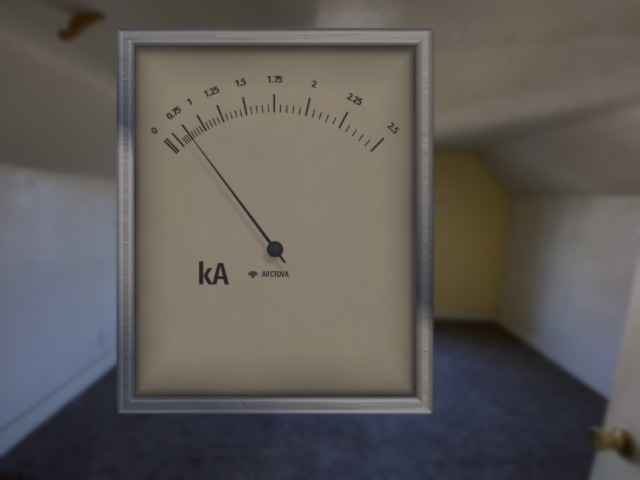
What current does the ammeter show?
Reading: 0.75 kA
